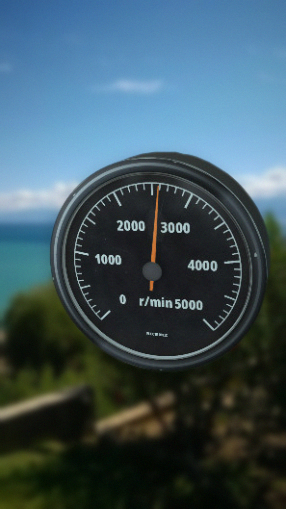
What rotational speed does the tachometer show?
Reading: 2600 rpm
